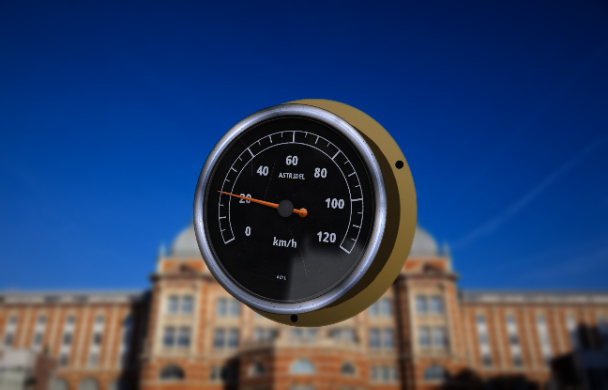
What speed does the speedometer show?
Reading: 20 km/h
